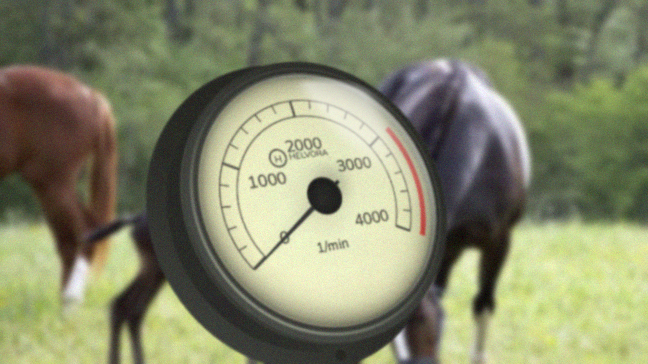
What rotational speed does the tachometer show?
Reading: 0 rpm
